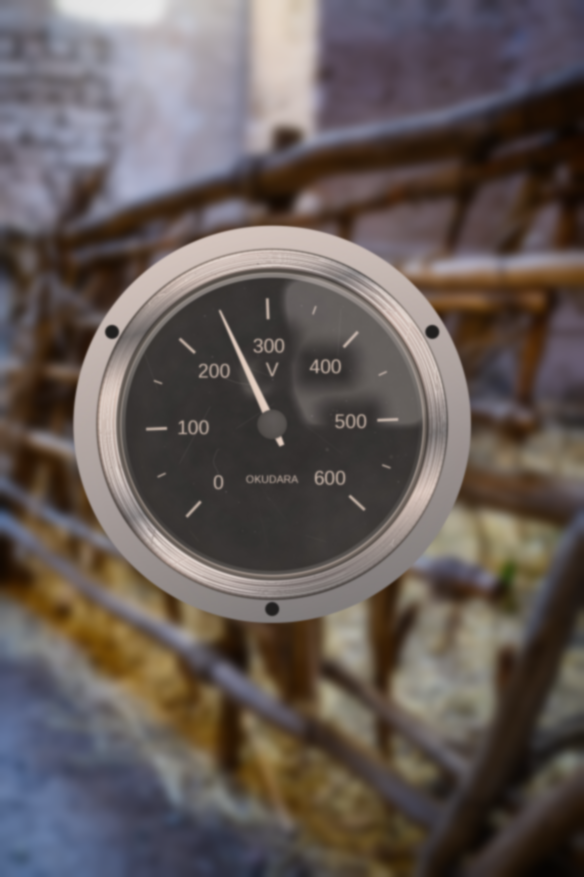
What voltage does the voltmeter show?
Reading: 250 V
